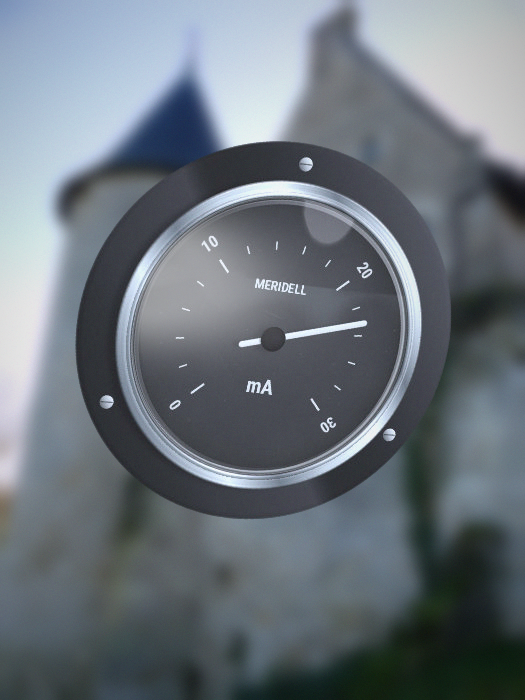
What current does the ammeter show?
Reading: 23 mA
